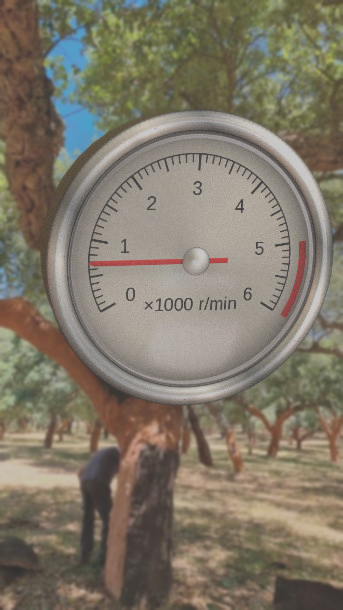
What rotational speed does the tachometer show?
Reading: 700 rpm
